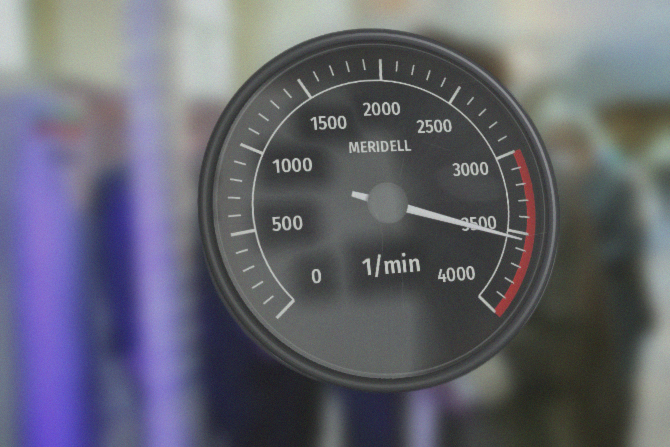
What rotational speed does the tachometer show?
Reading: 3550 rpm
